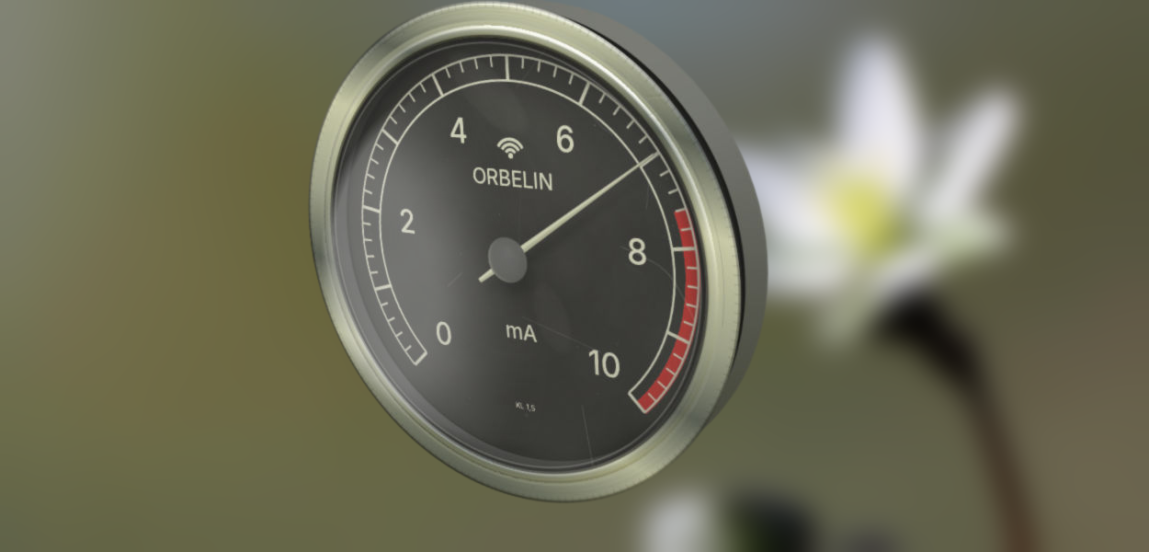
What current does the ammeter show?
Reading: 7 mA
